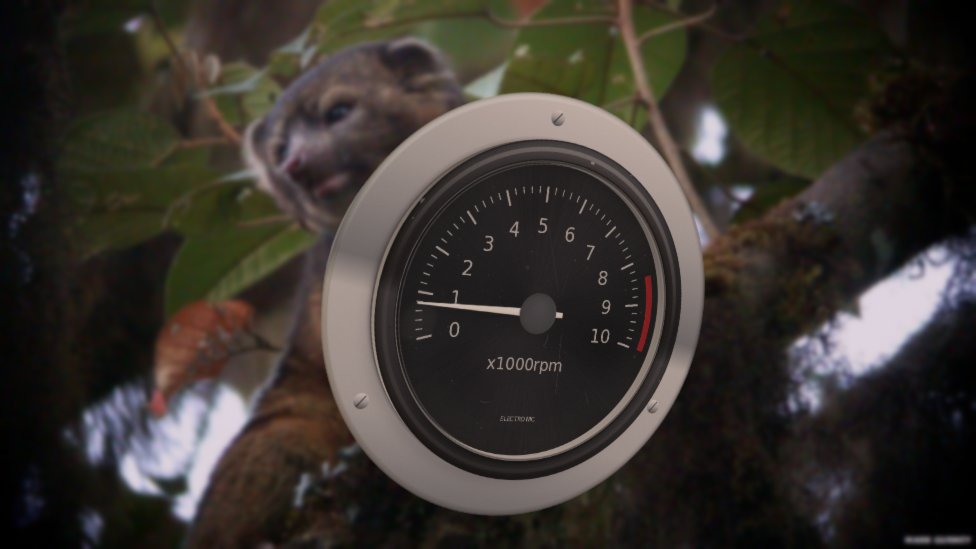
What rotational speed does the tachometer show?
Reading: 800 rpm
